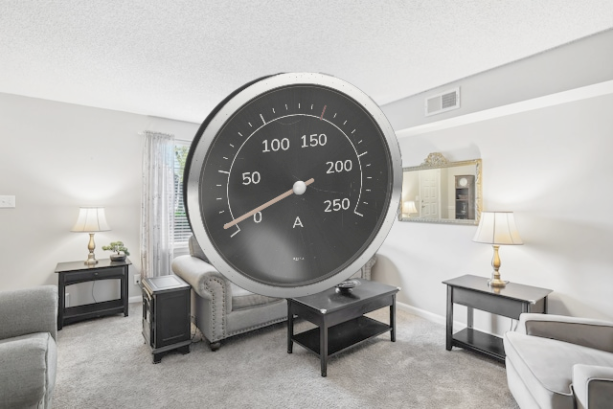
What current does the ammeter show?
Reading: 10 A
